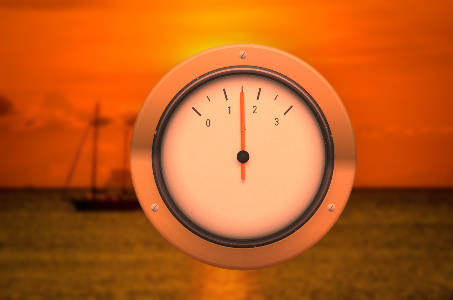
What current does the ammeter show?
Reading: 1.5 A
